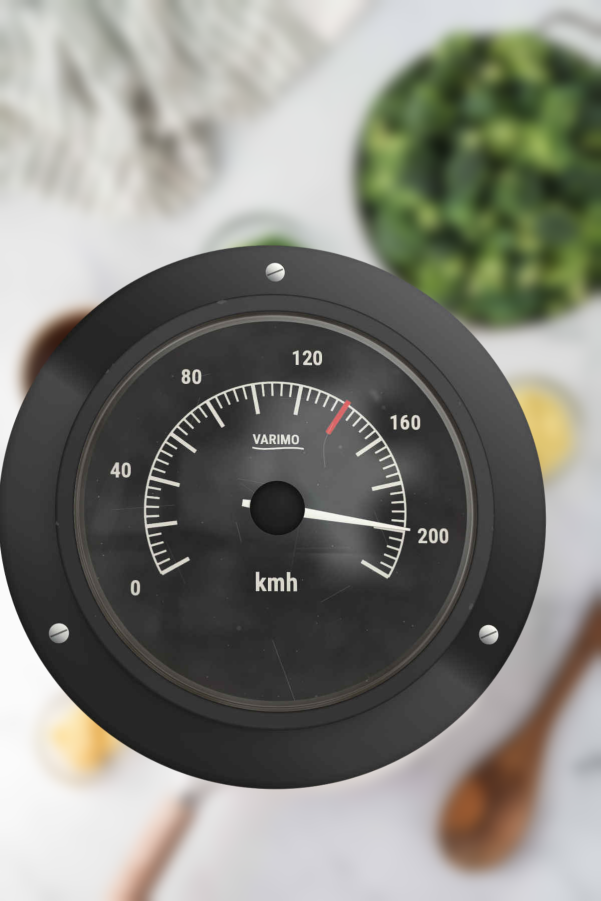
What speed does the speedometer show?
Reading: 200 km/h
